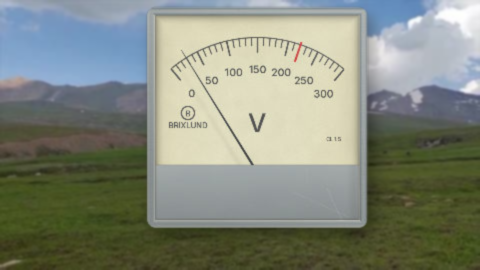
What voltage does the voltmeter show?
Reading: 30 V
